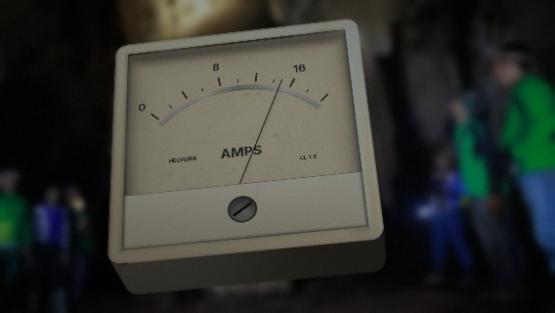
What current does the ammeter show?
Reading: 15 A
